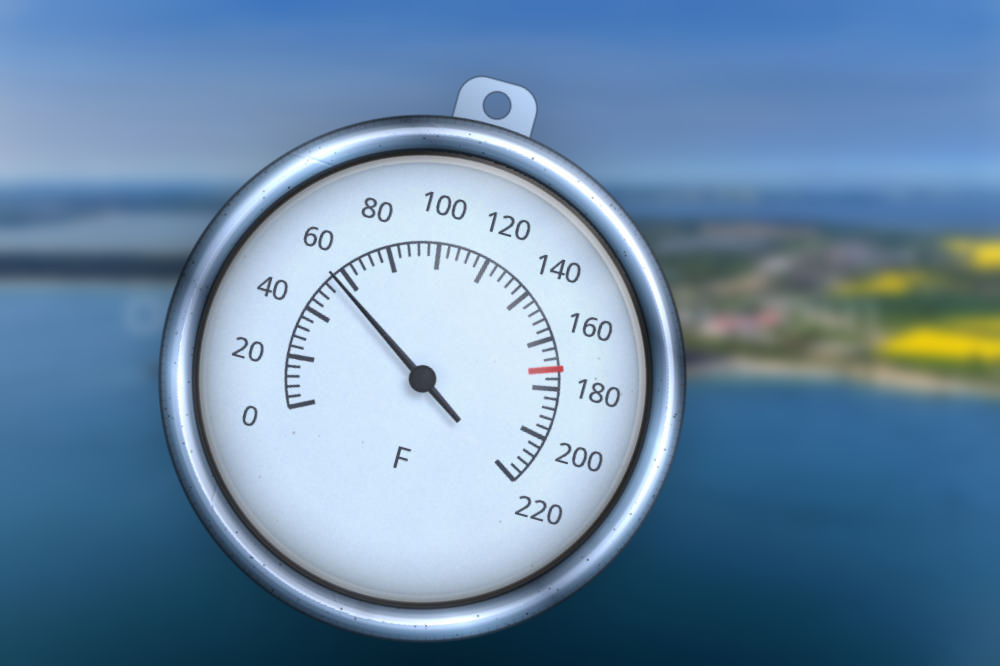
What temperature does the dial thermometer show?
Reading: 56 °F
